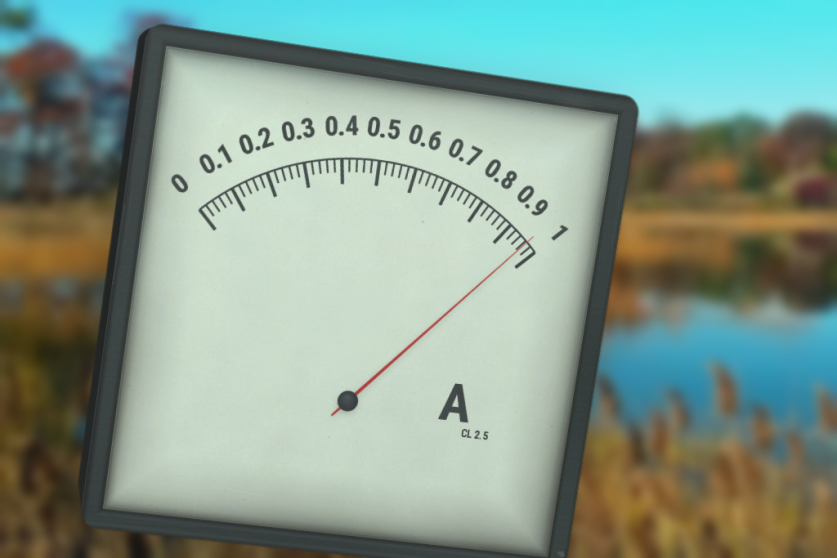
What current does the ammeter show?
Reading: 0.96 A
